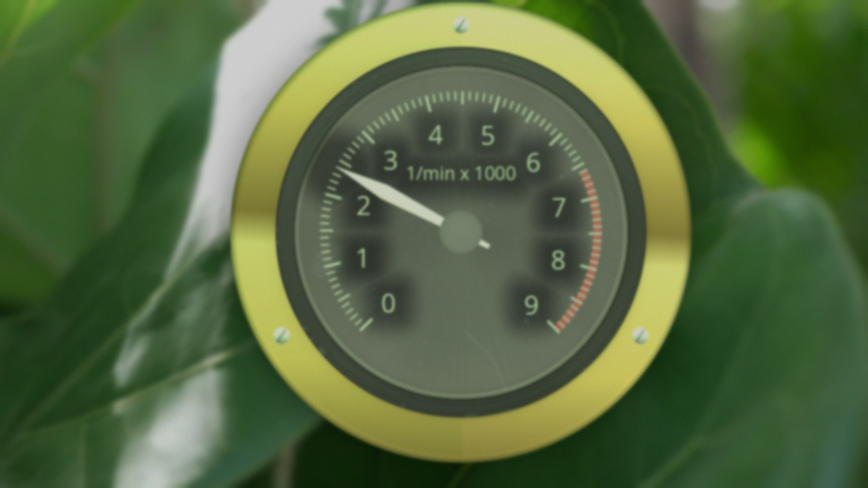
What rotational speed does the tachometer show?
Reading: 2400 rpm
